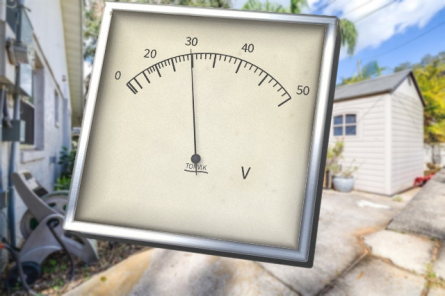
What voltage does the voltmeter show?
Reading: 30 V
